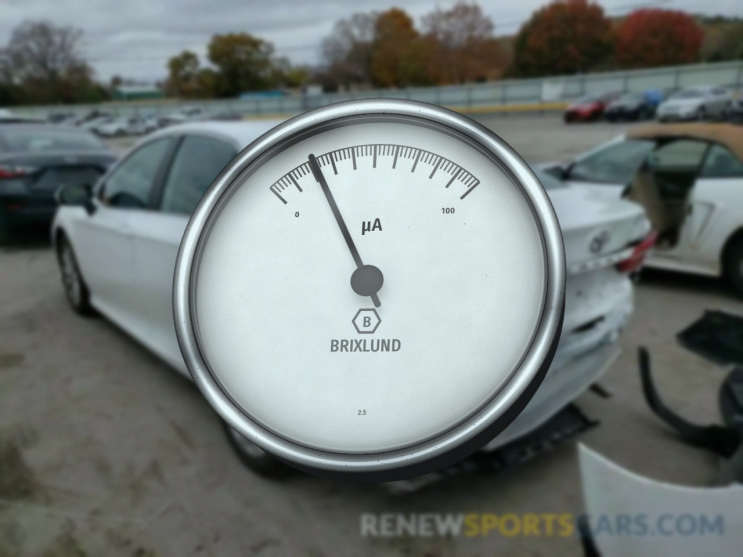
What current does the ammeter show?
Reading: 22 µA
